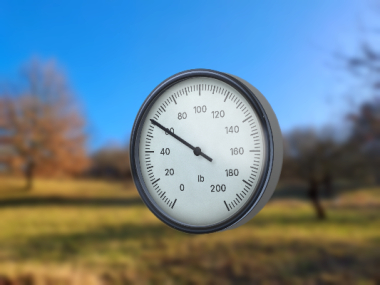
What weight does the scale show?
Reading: 60 lb
